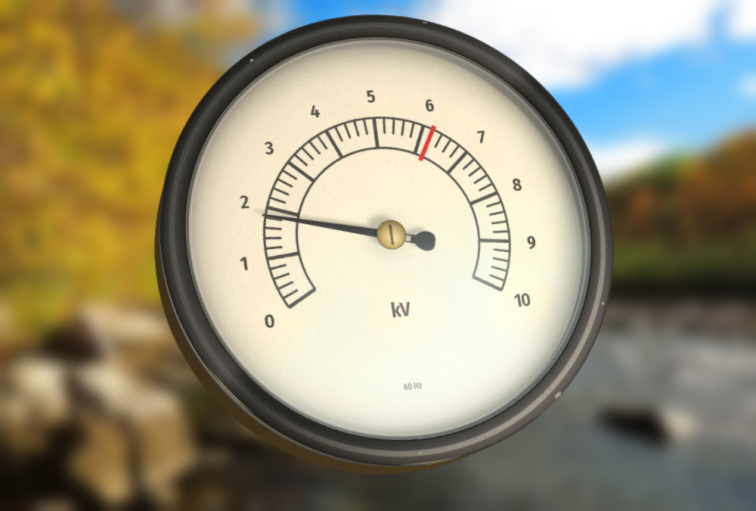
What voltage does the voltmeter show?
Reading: 1.8 kV
